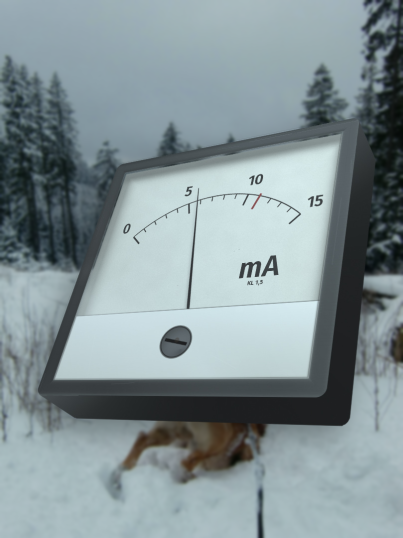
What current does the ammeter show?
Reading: 6 mA
